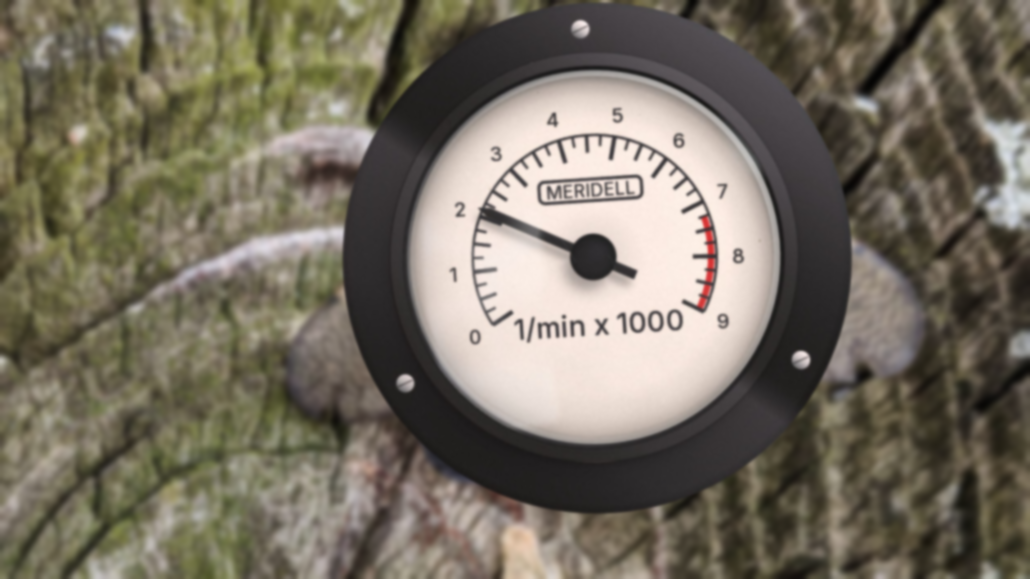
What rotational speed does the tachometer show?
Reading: 2125 rpm
